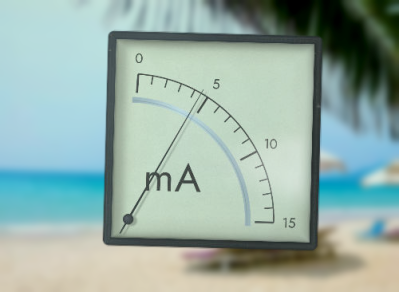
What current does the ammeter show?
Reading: 4.5 mA
